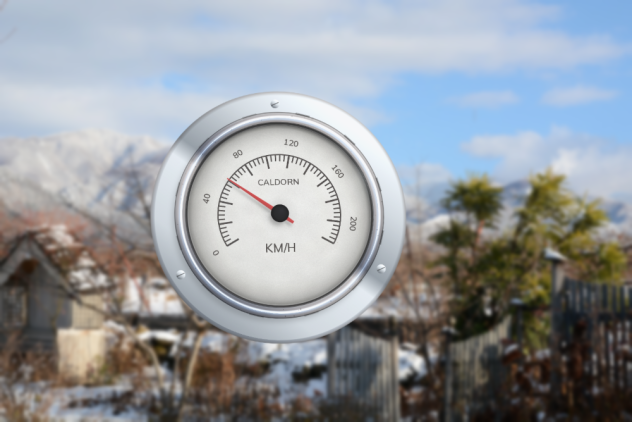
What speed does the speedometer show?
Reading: 60 km/h
